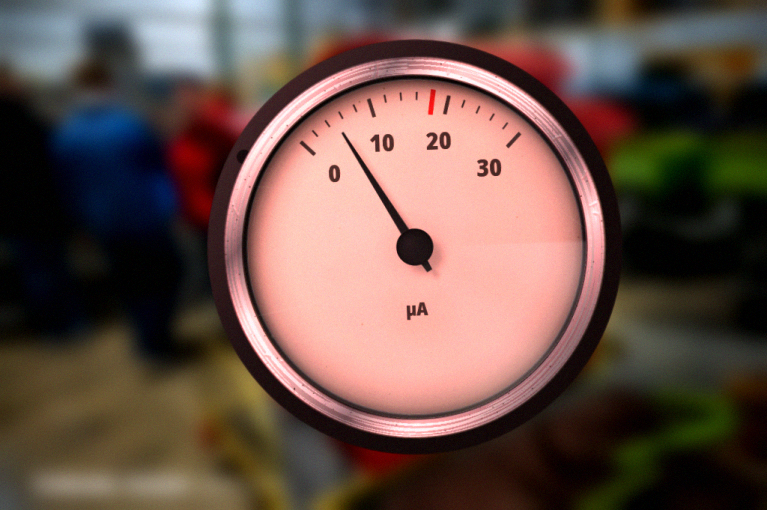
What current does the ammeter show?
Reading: 5 µA
